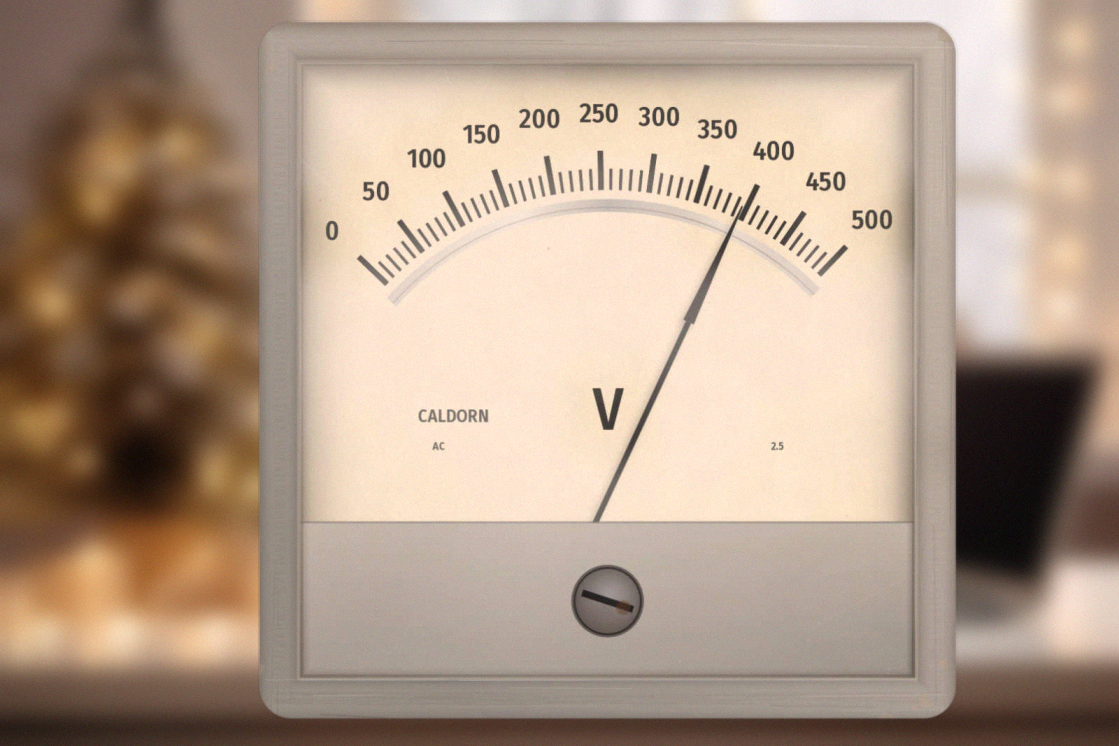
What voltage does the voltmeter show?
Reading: 395 V
